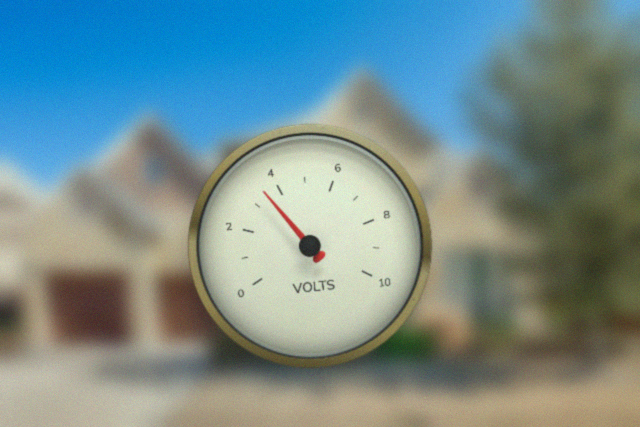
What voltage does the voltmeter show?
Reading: 3.5 V
